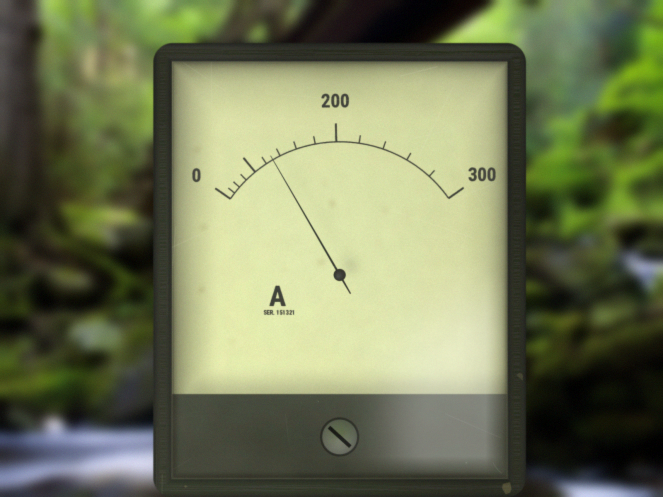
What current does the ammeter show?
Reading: 130 A
